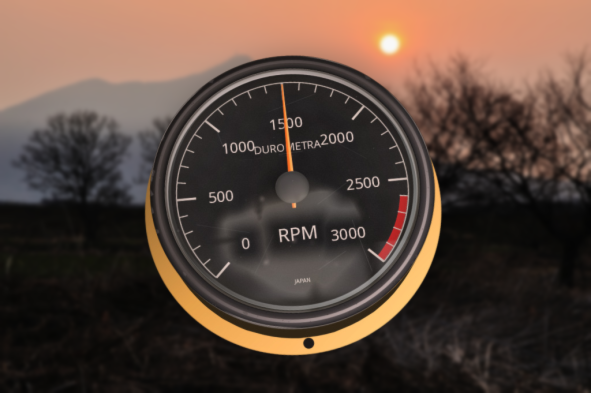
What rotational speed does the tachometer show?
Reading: 1500 rpm
